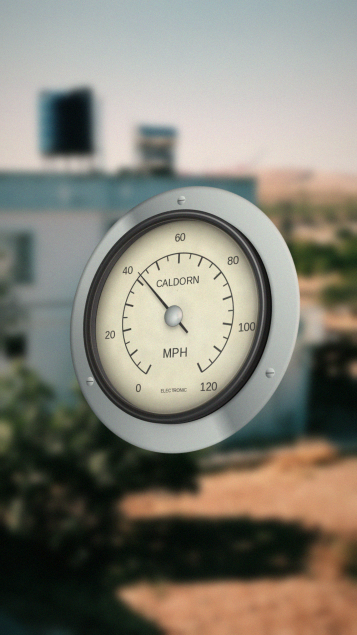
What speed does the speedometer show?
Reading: 42.5 mph
